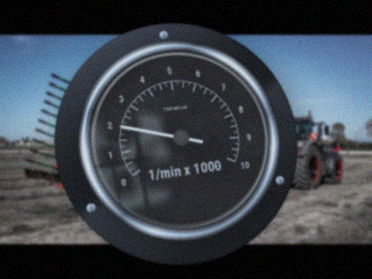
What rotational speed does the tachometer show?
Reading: 2000 rpm
